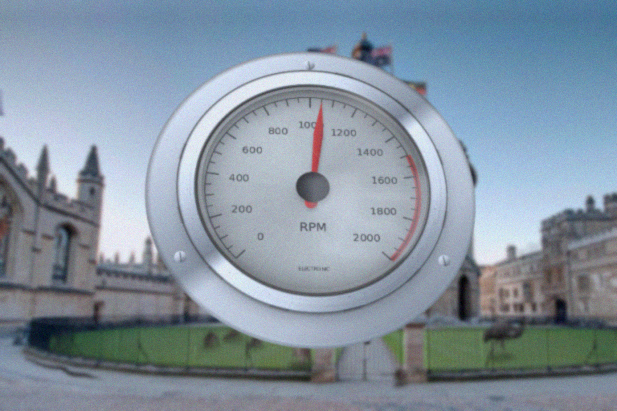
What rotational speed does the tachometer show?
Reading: 1050 rpm
